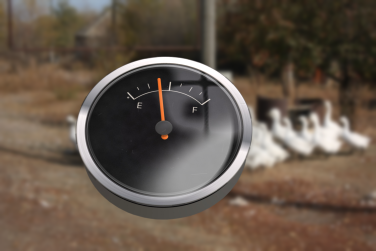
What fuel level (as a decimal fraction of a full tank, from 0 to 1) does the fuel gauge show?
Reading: 0.375
